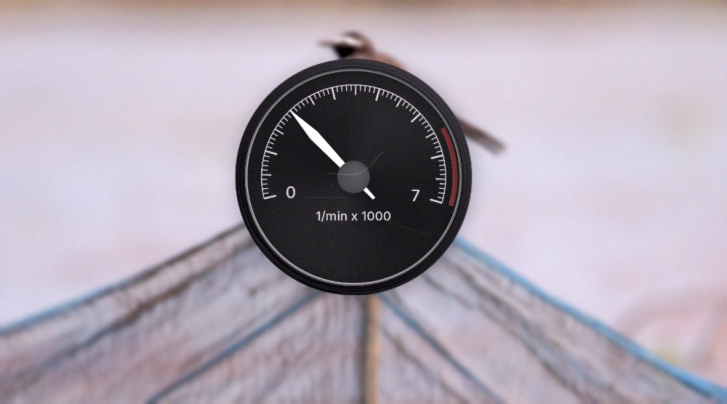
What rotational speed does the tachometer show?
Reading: 2000 rpm
